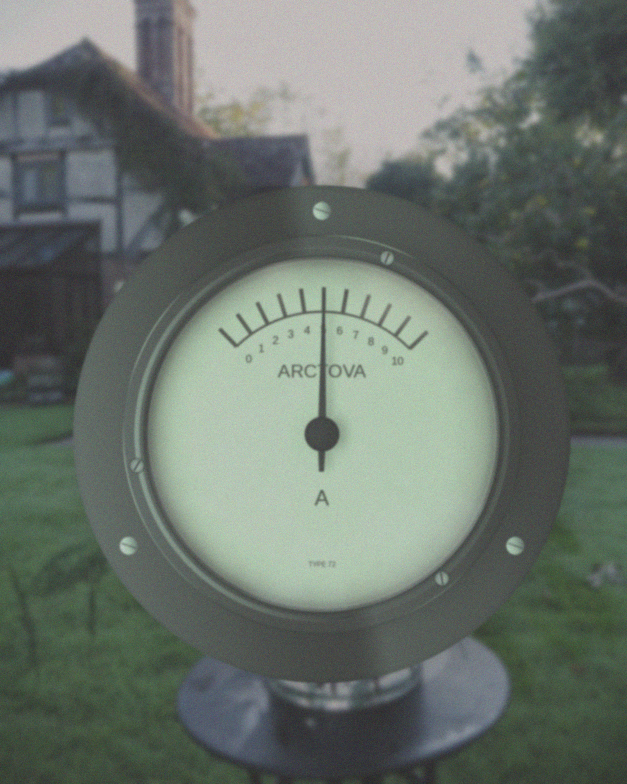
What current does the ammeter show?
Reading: 5 A
